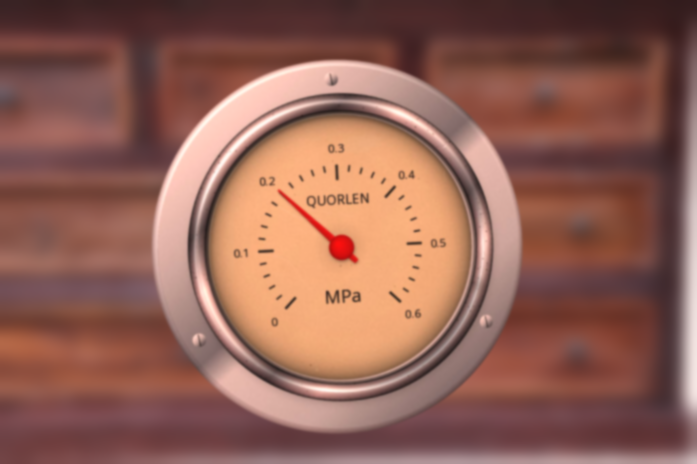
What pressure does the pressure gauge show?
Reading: 0.2 MPa
